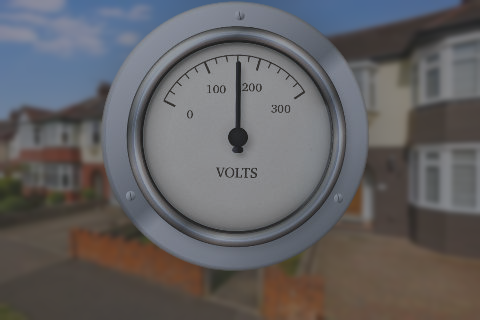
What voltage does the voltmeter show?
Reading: 160 V
